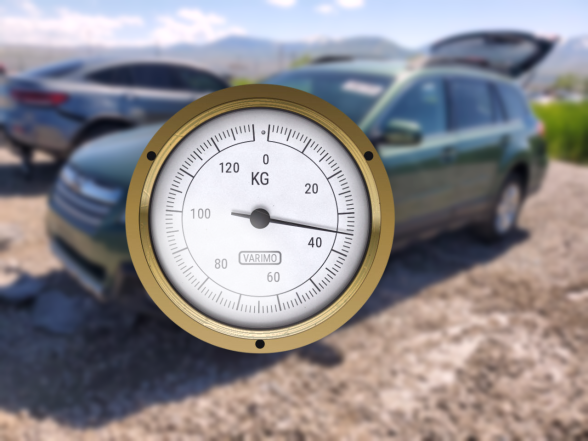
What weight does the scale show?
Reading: 35 kg
